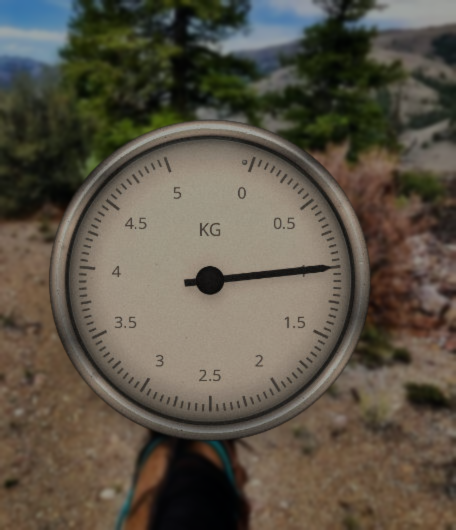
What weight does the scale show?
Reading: 1 kg
